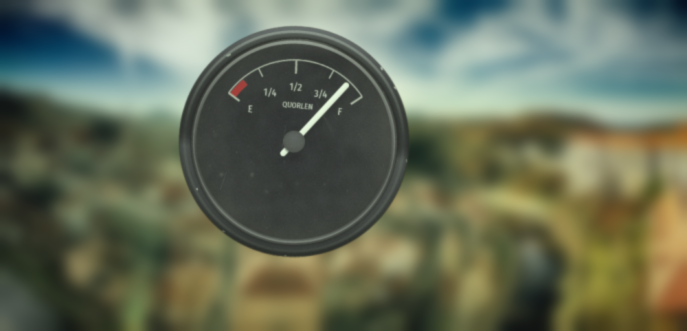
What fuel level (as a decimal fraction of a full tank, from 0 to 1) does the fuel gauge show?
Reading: 0.875
